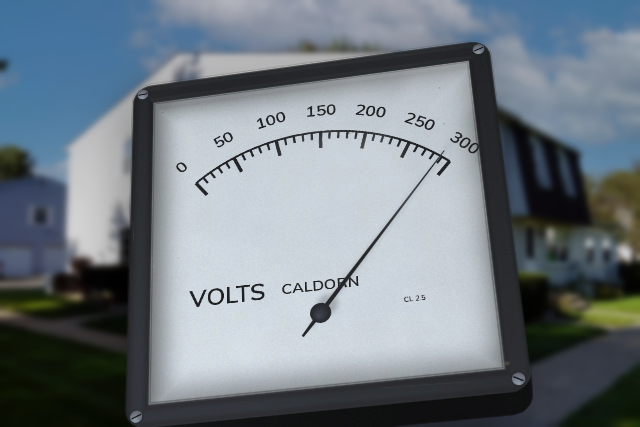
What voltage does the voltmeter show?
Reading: 290 V
